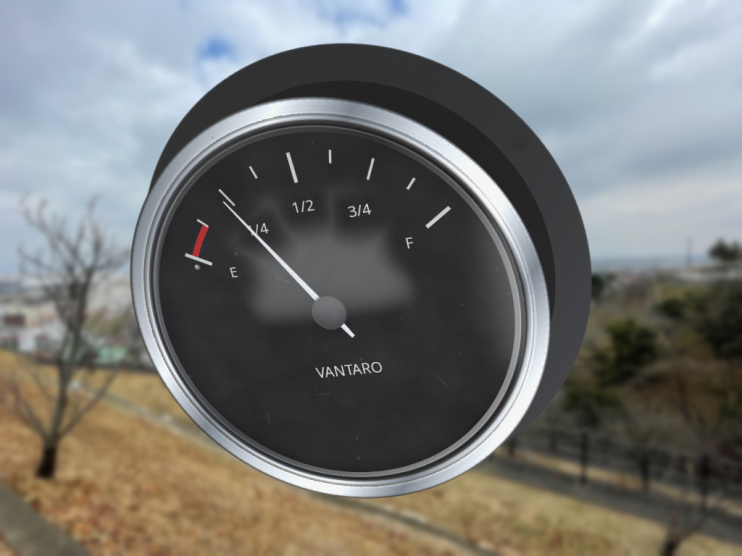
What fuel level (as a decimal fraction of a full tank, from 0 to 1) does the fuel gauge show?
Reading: 0.25
